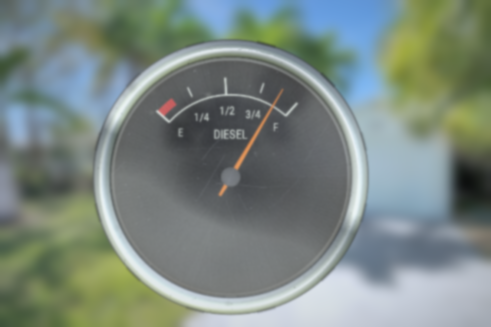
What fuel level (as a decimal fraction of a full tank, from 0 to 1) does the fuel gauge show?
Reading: 0.875
